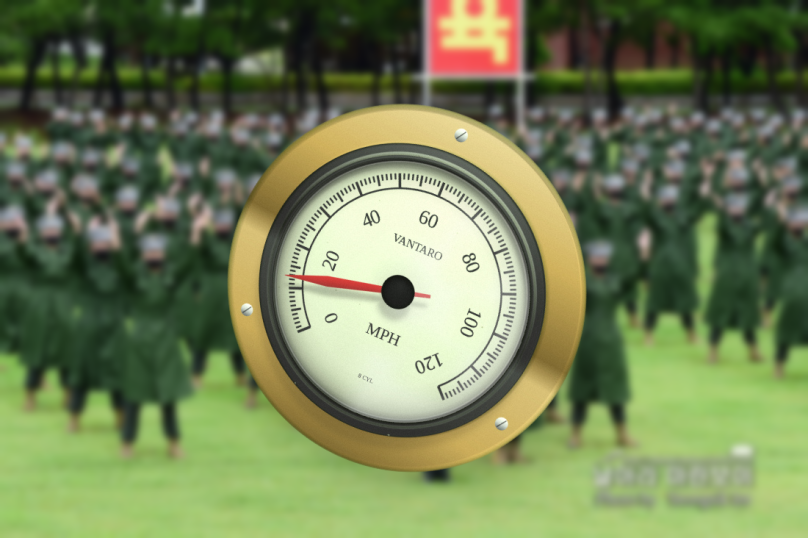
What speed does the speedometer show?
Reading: 13 mph
